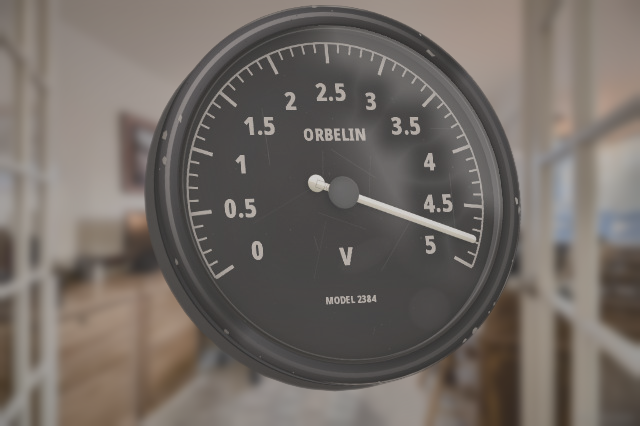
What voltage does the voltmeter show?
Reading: 4.8 V
